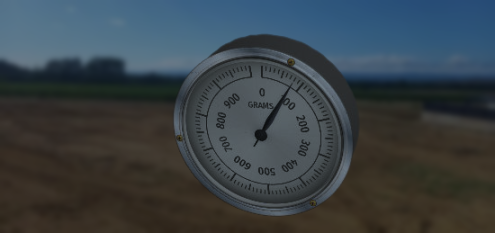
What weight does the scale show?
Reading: 80 g
